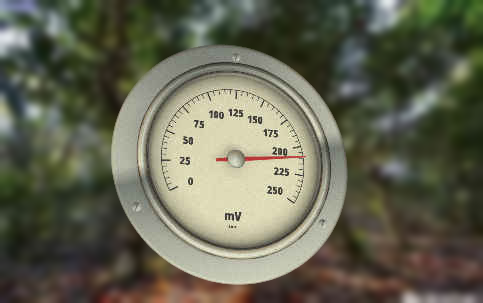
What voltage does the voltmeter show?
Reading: 210 mV
